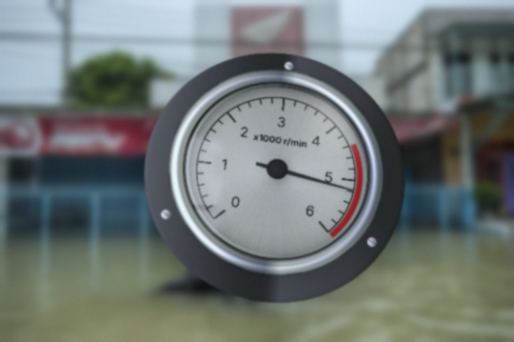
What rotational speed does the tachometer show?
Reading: 5200 rpm
